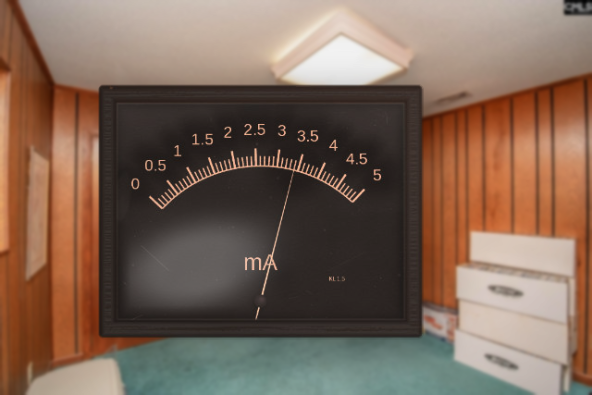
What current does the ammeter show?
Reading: 3.4 mA
